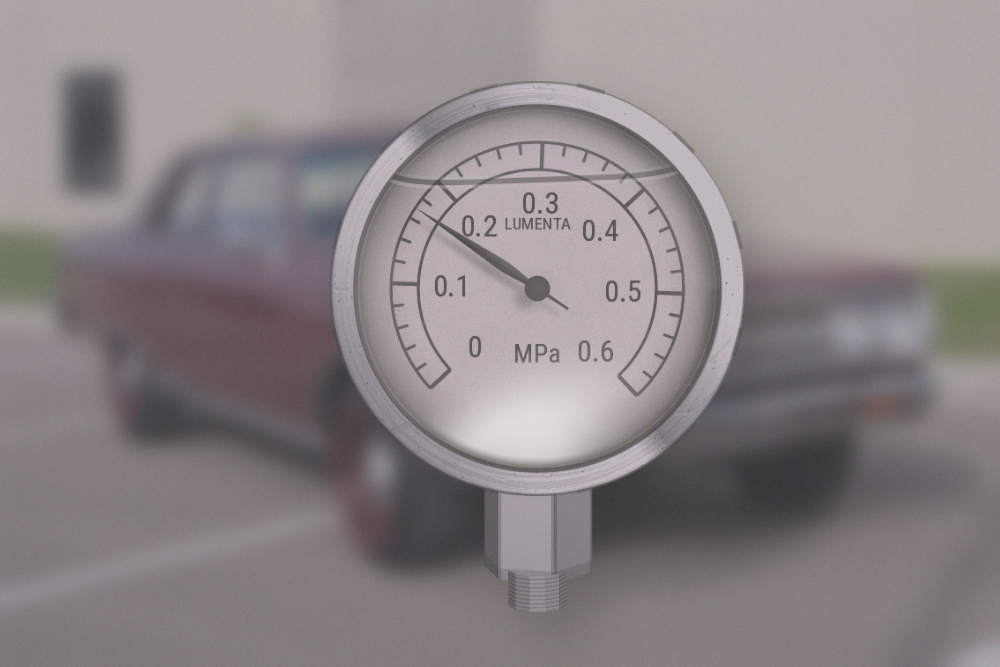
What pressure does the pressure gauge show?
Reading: 0.17 MPa
